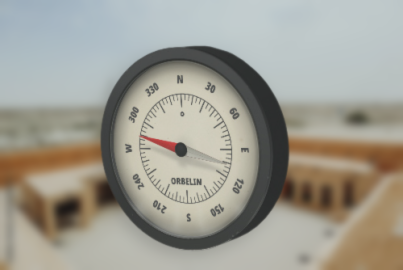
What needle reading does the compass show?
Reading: 285 °
